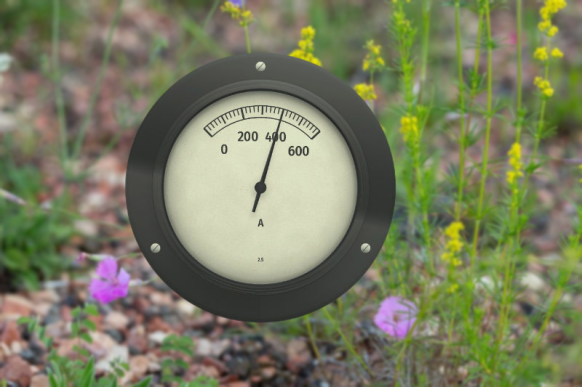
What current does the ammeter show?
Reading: 400 A
